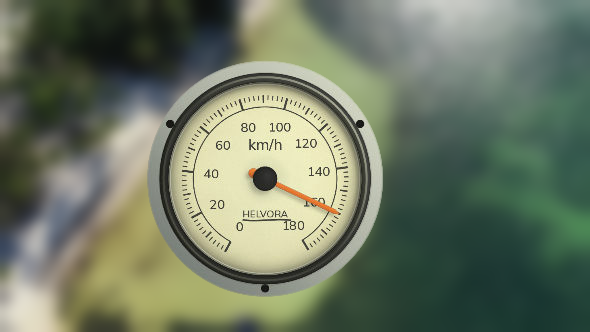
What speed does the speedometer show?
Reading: 160 km/h
